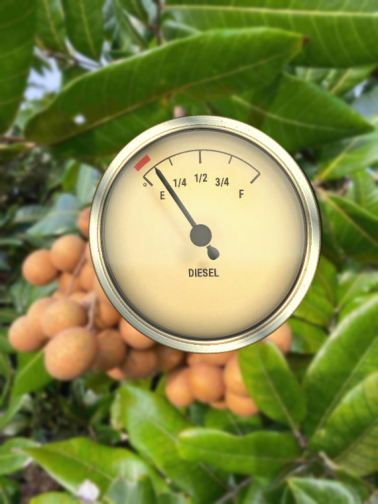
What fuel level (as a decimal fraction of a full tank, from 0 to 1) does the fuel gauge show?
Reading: 0.125
